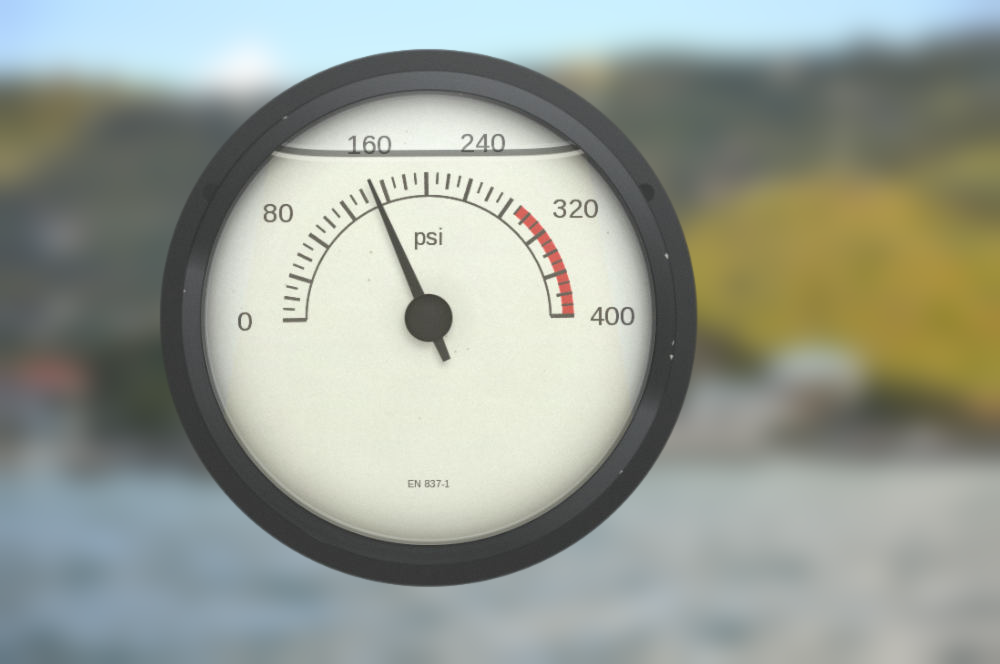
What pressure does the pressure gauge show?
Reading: 150 psi
